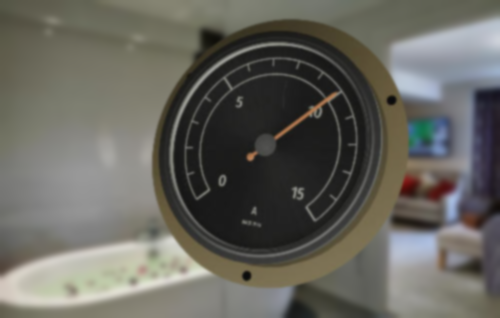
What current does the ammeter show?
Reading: 10 A
